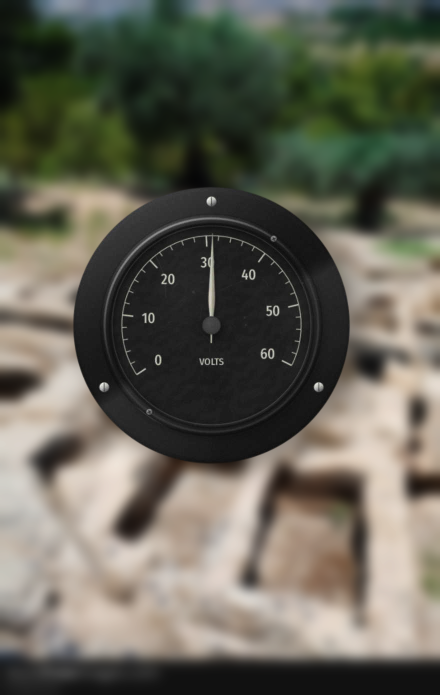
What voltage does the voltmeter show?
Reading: 31 V
